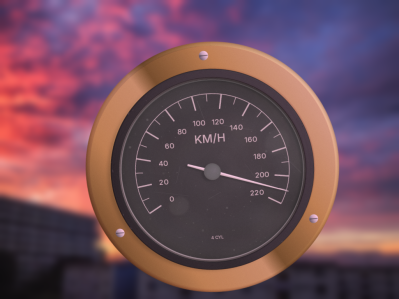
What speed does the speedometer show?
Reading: 210 km/h
